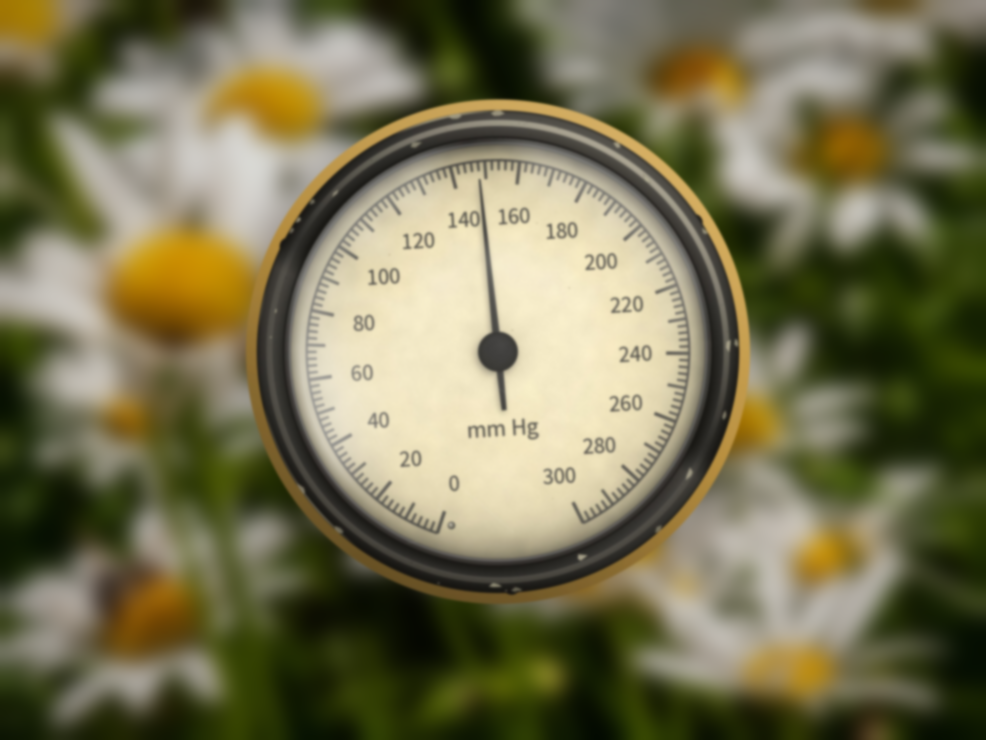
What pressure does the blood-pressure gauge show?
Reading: 148 mmHg
